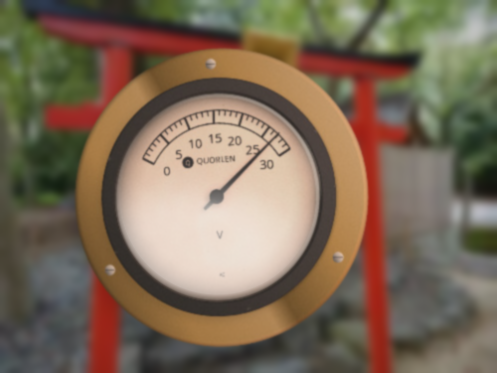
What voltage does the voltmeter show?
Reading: 27 V
